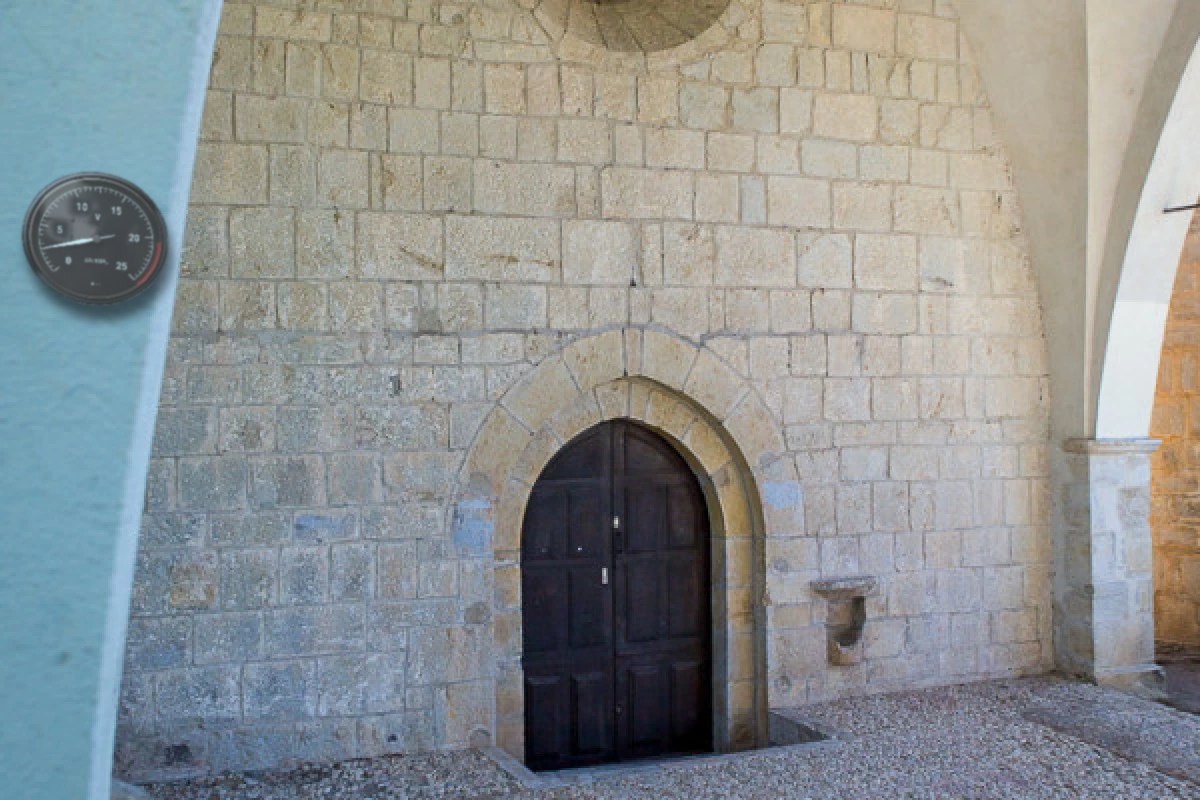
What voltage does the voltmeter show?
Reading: 2.5 V
